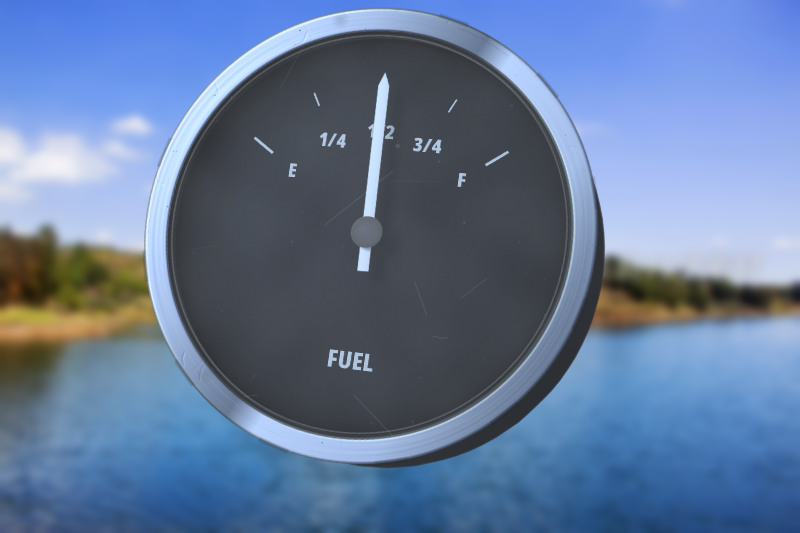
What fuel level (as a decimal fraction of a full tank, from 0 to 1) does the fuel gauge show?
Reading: 0.5
